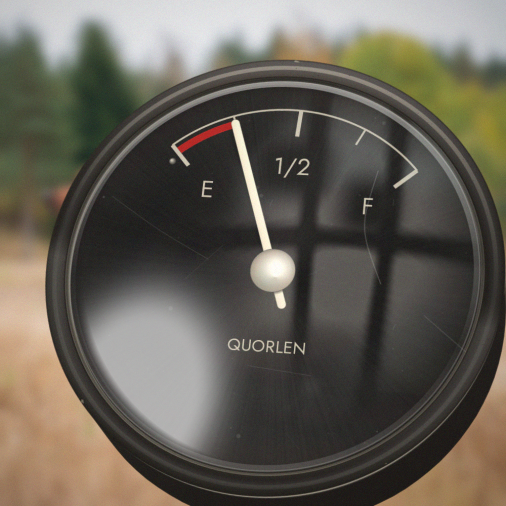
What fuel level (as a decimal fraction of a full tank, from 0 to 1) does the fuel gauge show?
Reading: 0.25
